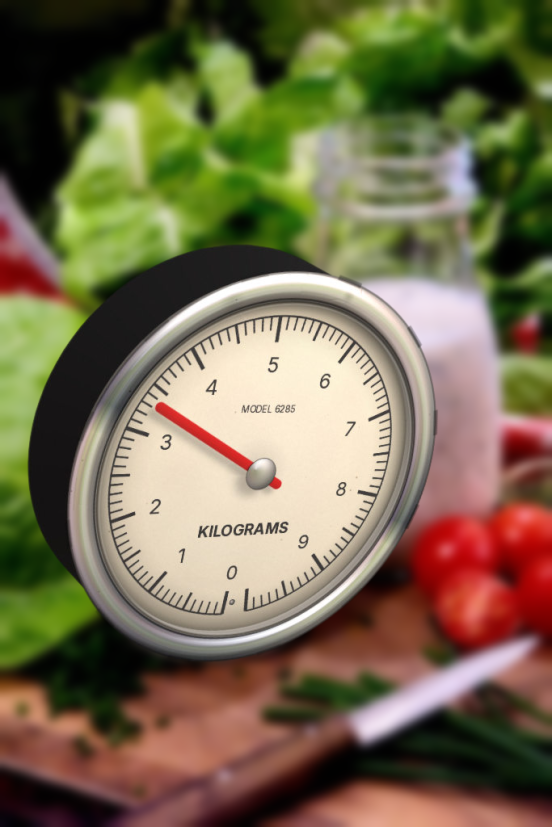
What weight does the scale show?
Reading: 3.35 kg
